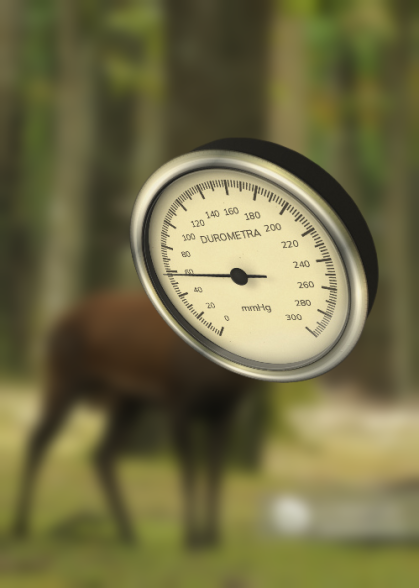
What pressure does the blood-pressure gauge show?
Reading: 60 mmHg
